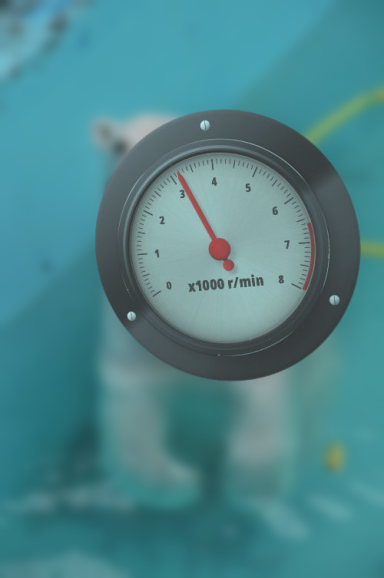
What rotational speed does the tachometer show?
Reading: 3200 rpm
